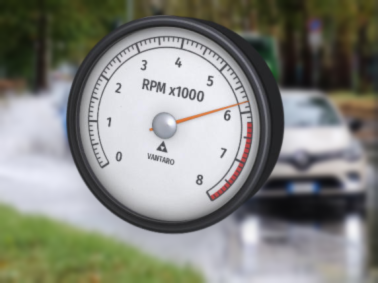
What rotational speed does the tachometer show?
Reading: 5800 rpm
